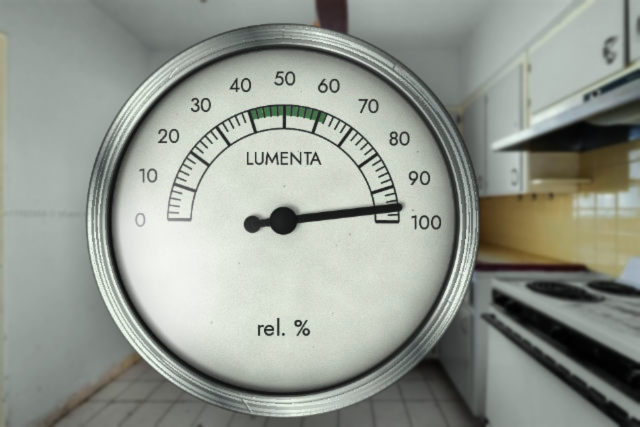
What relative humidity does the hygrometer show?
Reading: 96 %
